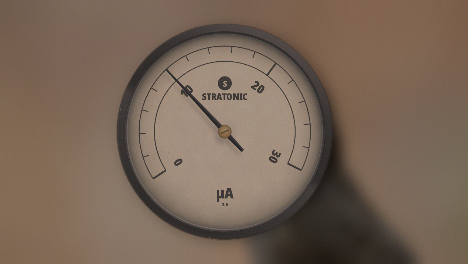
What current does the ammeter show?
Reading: 10 µA
